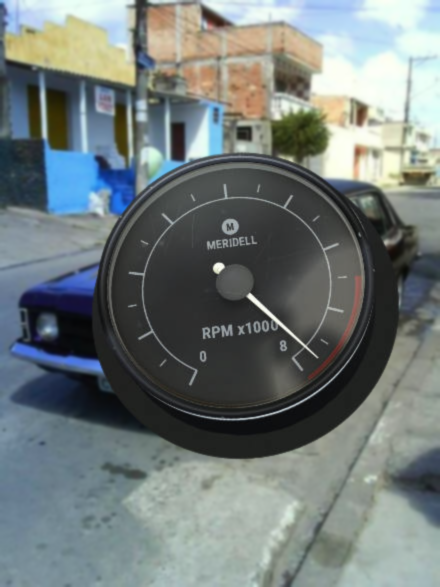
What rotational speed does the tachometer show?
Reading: 7750 rpm
